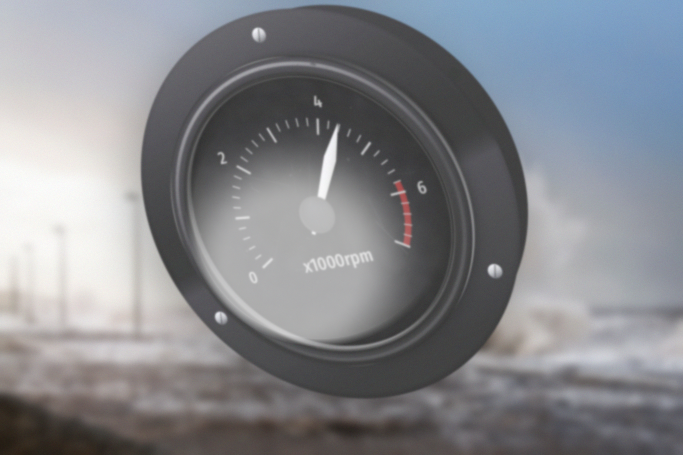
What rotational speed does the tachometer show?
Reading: 4400 rpm
